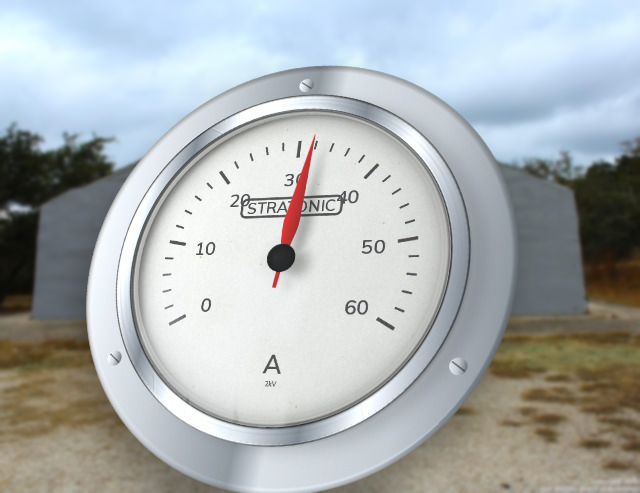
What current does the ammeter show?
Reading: 32 A
